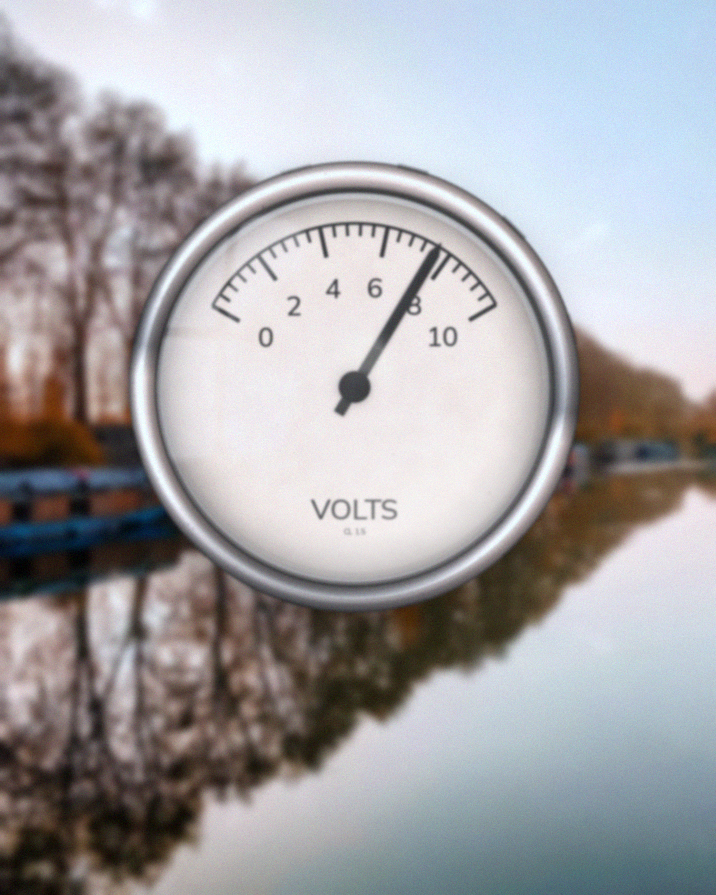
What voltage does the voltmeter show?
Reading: 7.6 V
